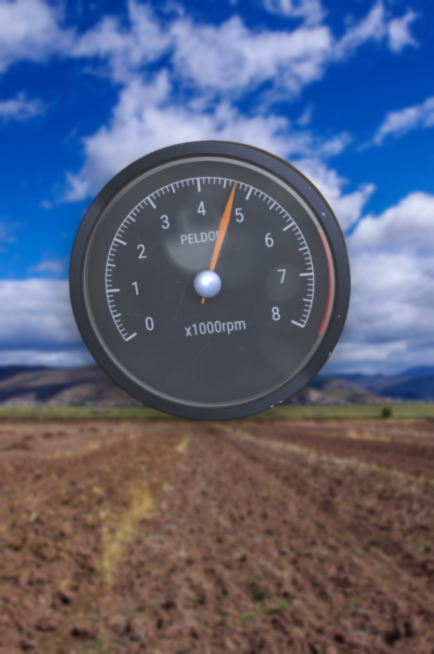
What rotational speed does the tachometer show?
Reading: 4700 rpm
